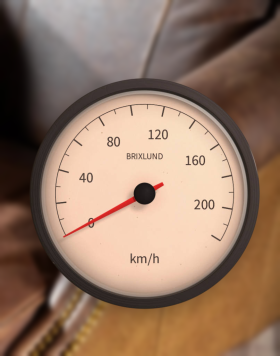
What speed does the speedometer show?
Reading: 0 km/h
